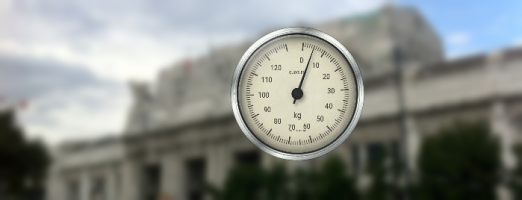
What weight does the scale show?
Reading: 5 kg
